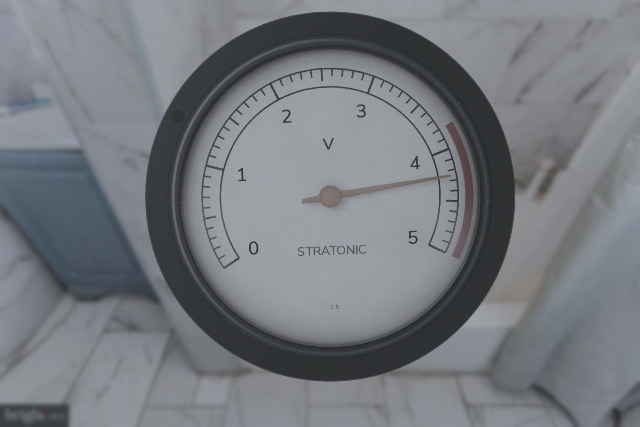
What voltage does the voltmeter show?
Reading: 4.25 V
